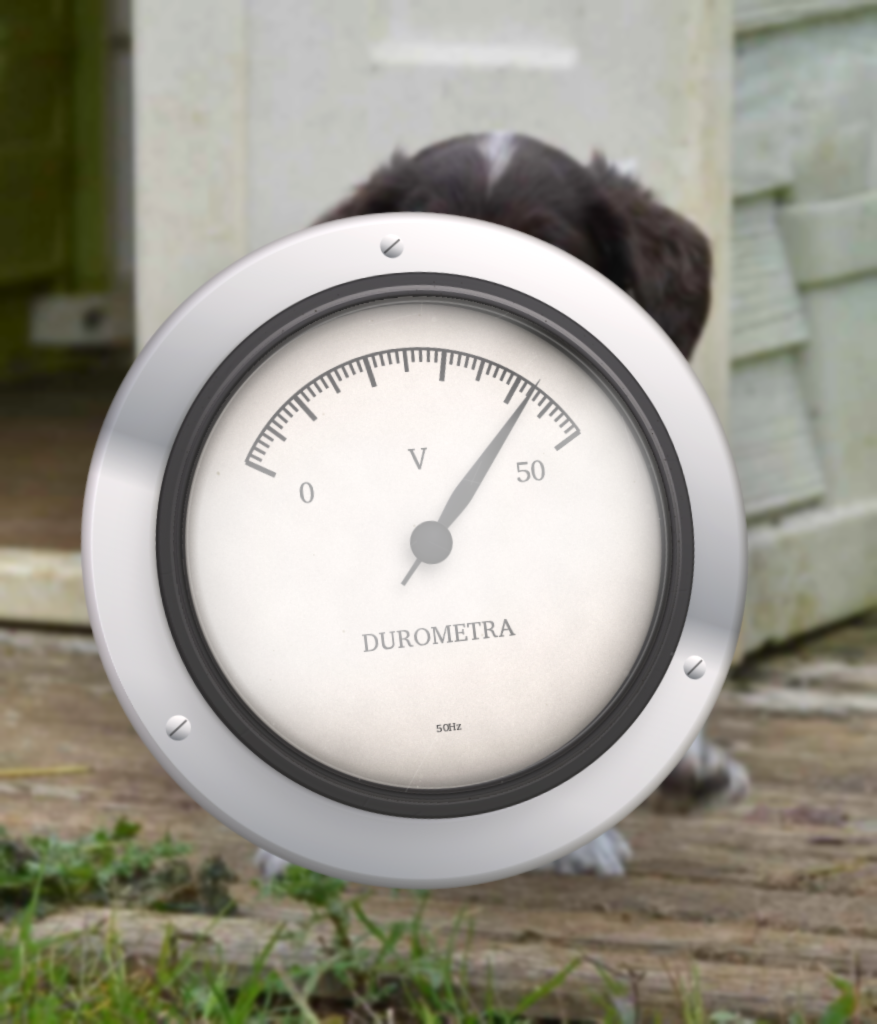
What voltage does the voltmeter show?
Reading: 42 V
